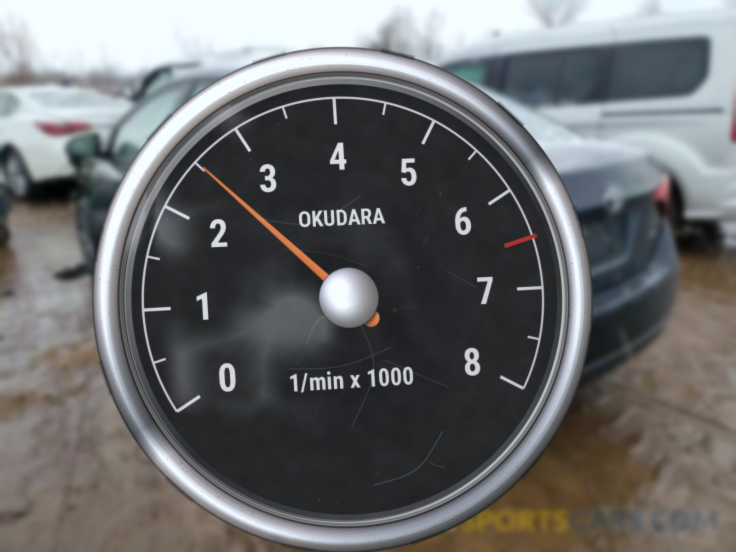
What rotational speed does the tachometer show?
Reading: 2500 rpm
